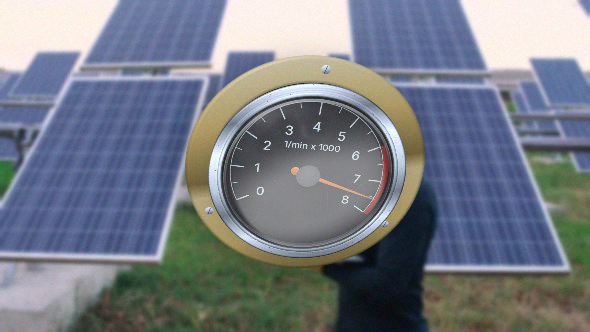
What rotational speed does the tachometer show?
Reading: 7500 rpm
